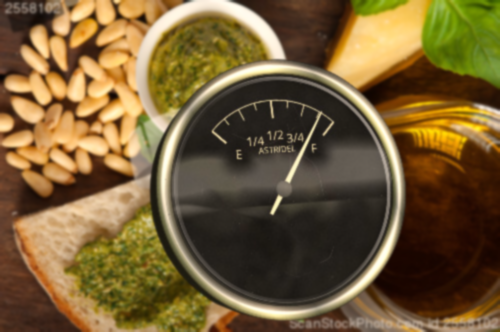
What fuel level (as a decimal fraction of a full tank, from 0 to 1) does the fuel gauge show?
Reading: 0.875
